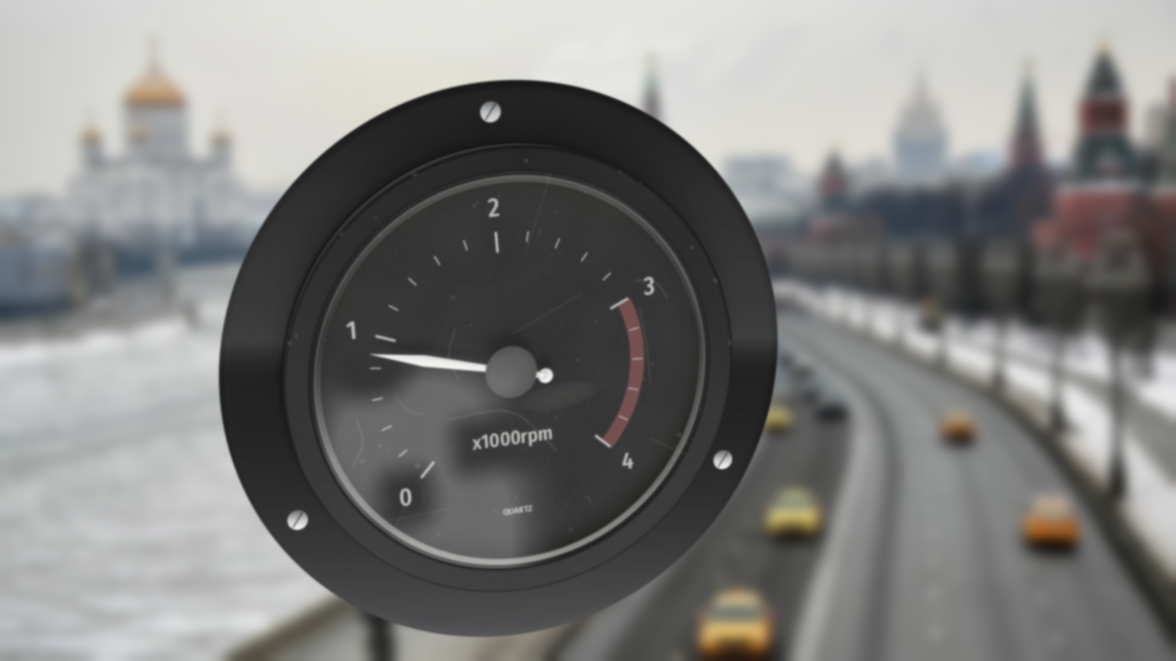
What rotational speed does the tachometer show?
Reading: 900 rpm
